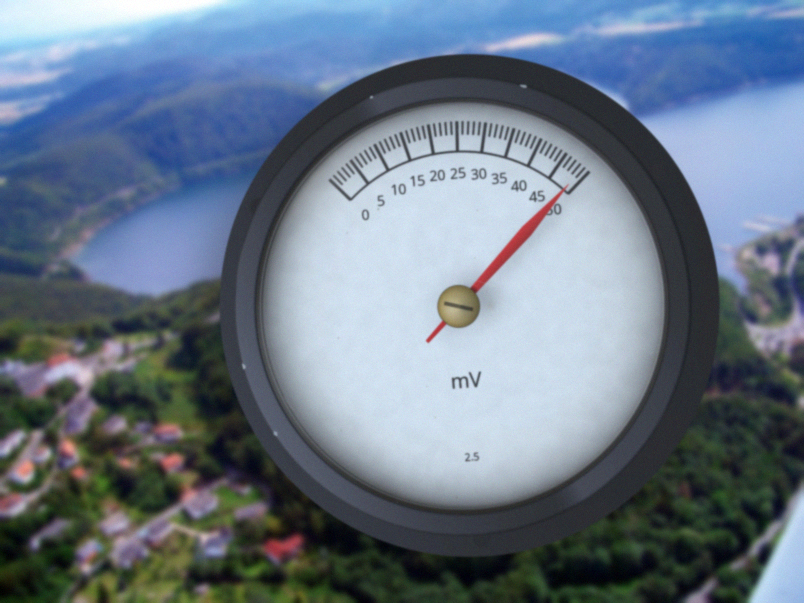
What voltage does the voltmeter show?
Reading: 49 mV
